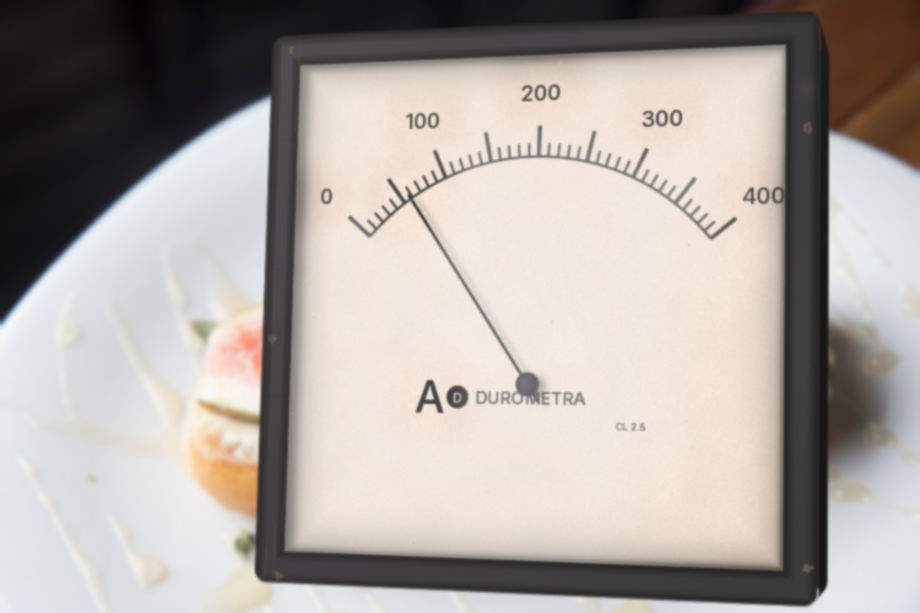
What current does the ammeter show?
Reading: 60 A
